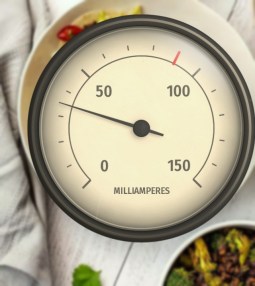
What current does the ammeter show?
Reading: 35 mA
